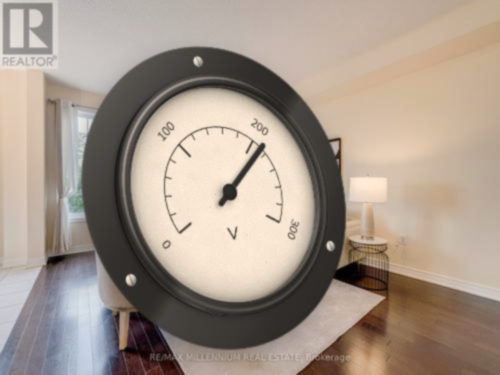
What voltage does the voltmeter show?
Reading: 210 V
